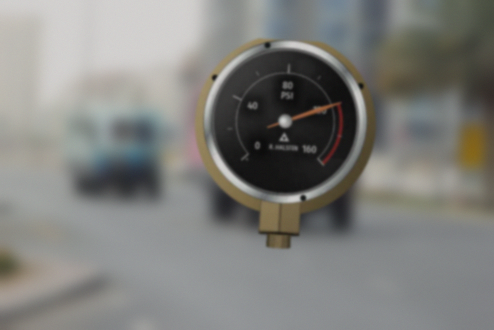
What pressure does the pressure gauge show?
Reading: 120 psi
